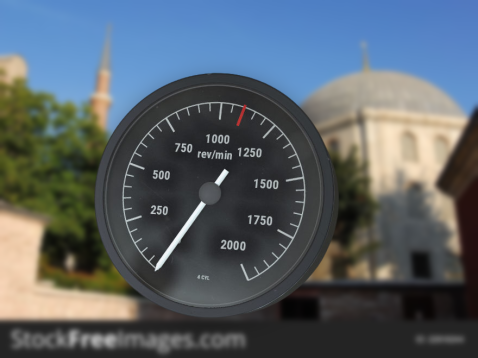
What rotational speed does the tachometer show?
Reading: 0 rpm
